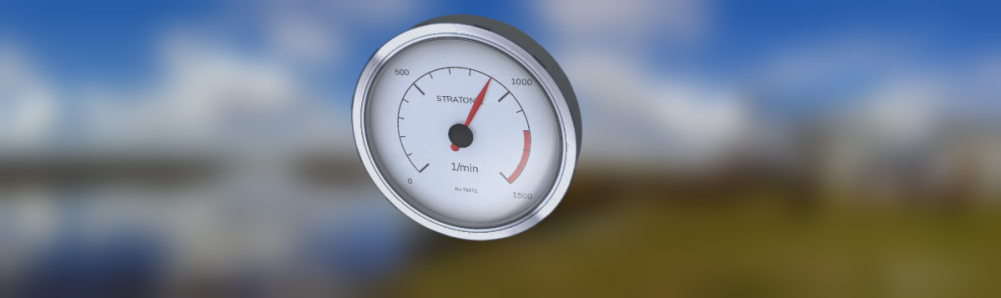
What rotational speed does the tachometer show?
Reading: 900 rpm
